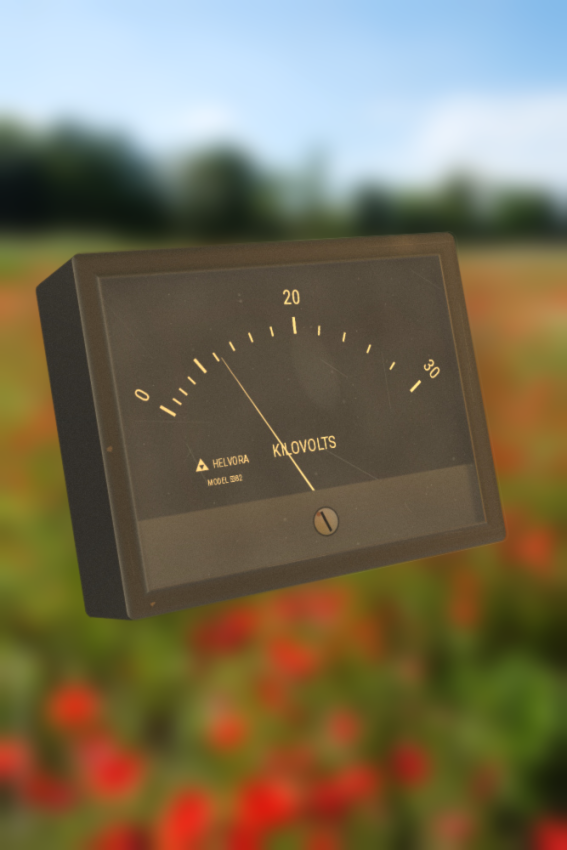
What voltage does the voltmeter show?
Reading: 12 kV
